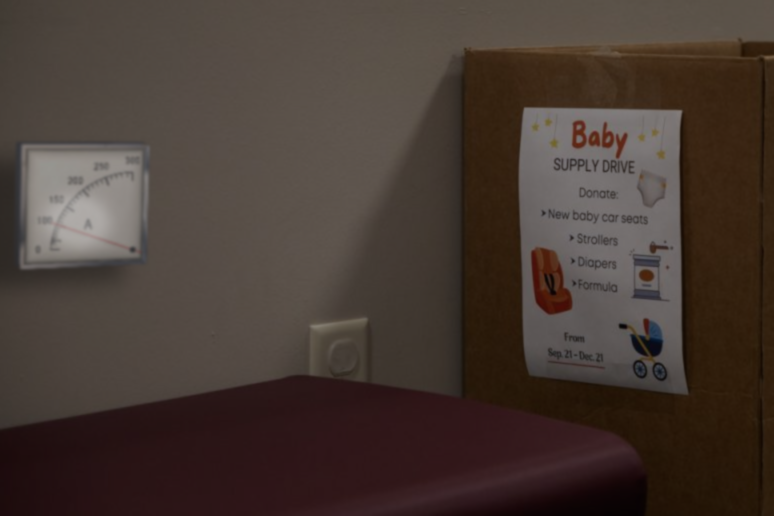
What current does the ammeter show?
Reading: 100 A
